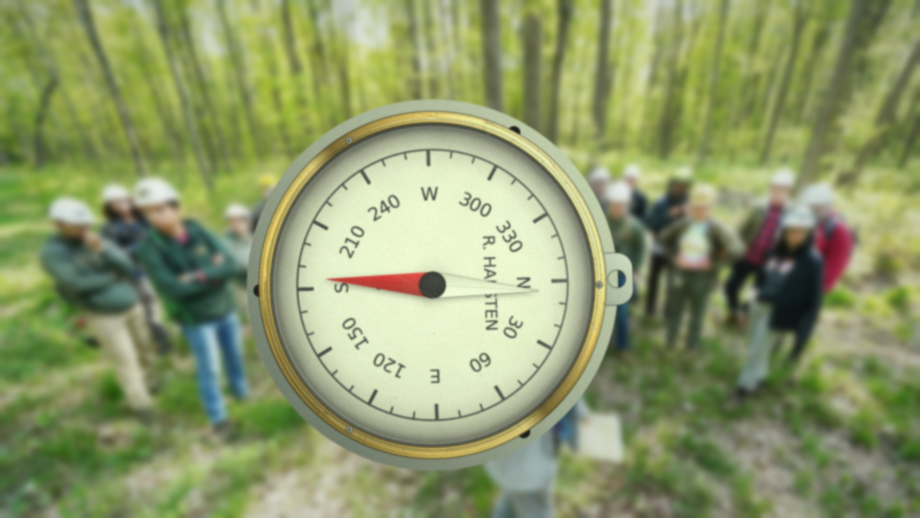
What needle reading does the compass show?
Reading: 185 °
